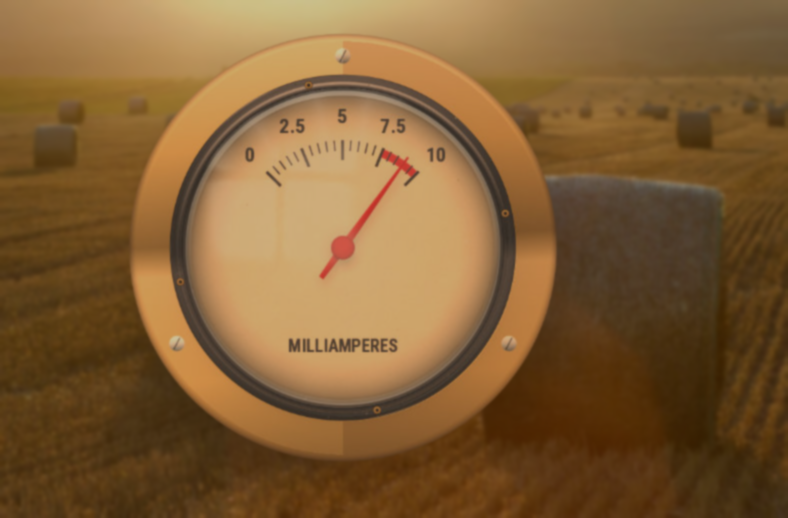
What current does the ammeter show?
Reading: 9 mA
